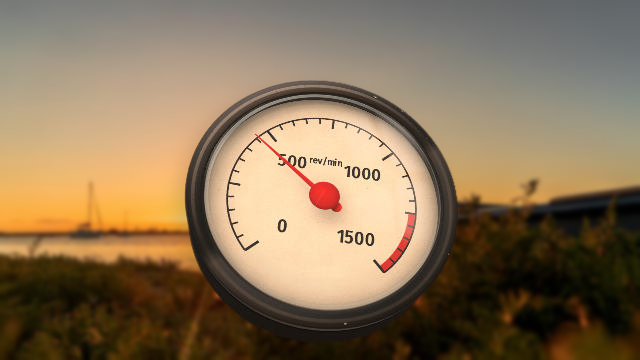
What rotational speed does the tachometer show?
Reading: 450 rpm
